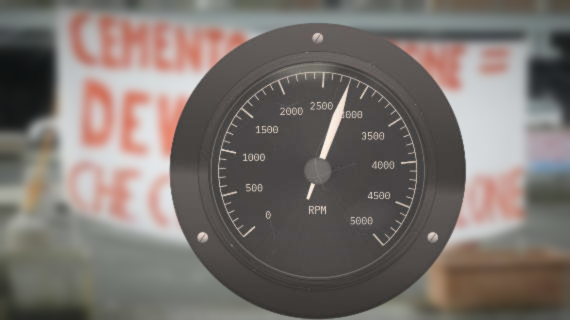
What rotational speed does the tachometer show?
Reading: 2800 rpm
